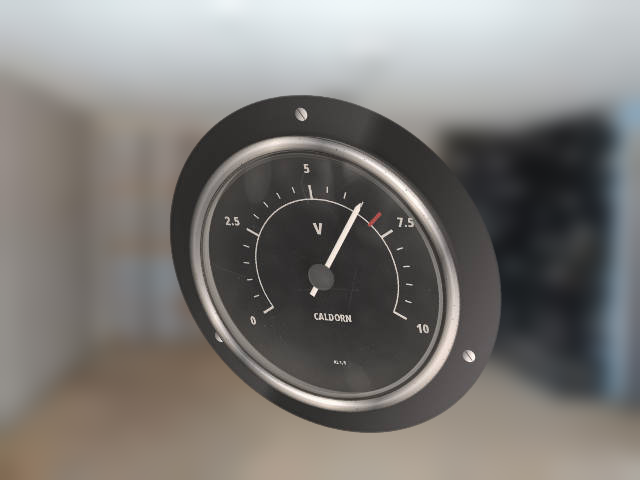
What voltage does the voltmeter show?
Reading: 6.5 V
